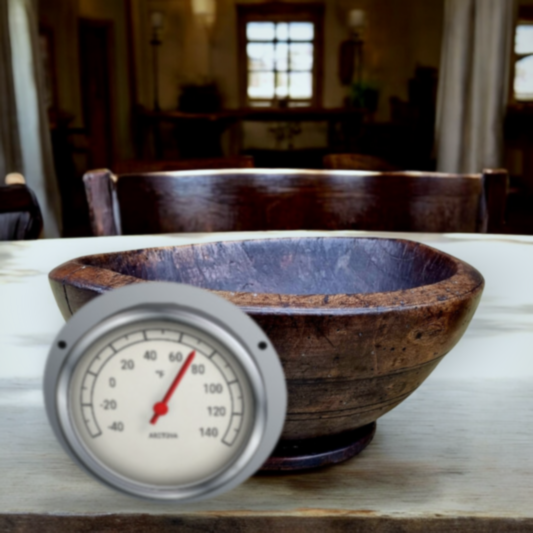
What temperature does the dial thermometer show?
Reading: 70 °F
